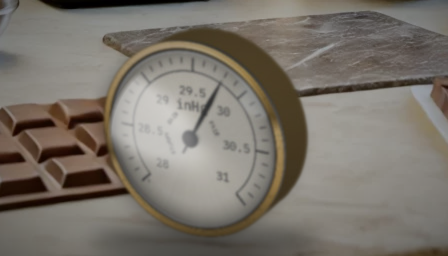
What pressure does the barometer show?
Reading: 29.8 inHg
